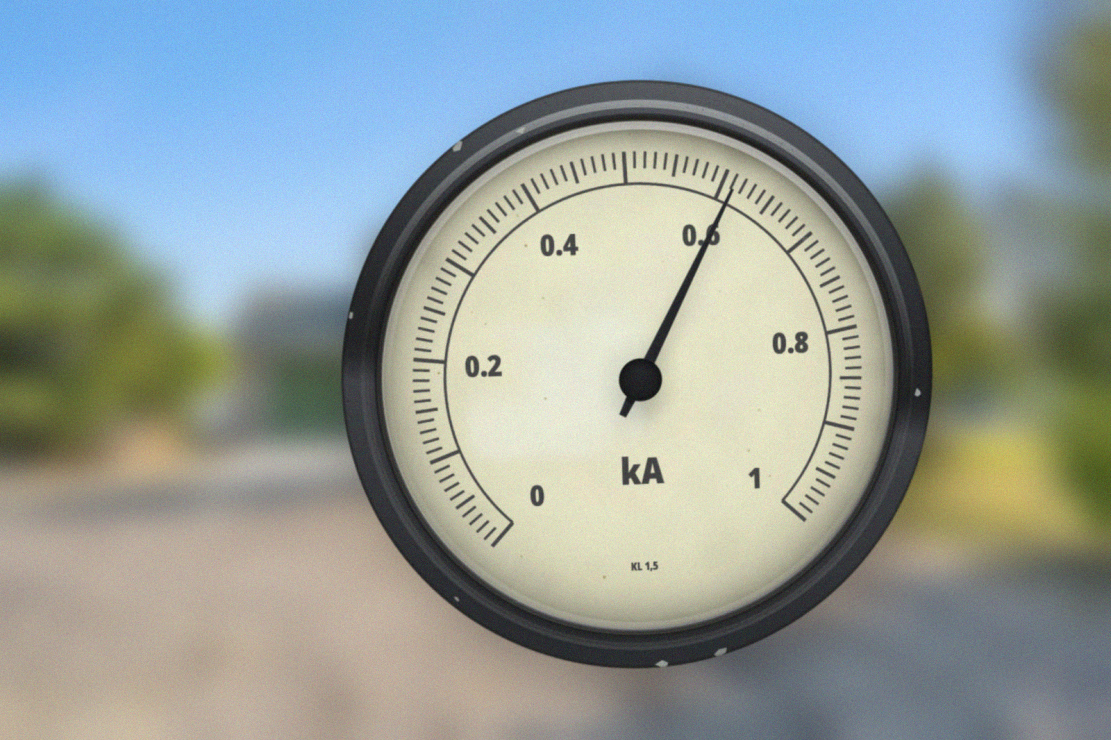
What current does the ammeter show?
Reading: 0.61 kA
